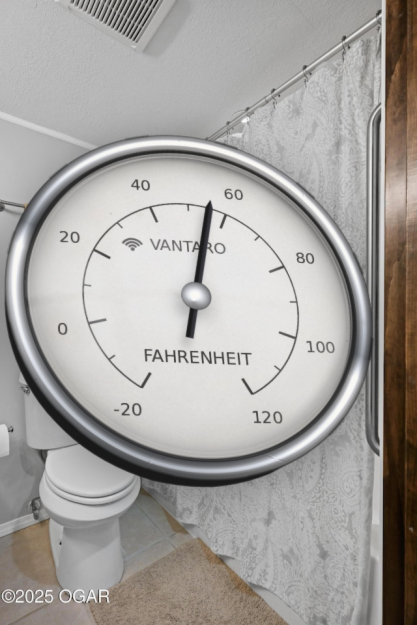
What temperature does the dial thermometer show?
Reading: 55 °F
